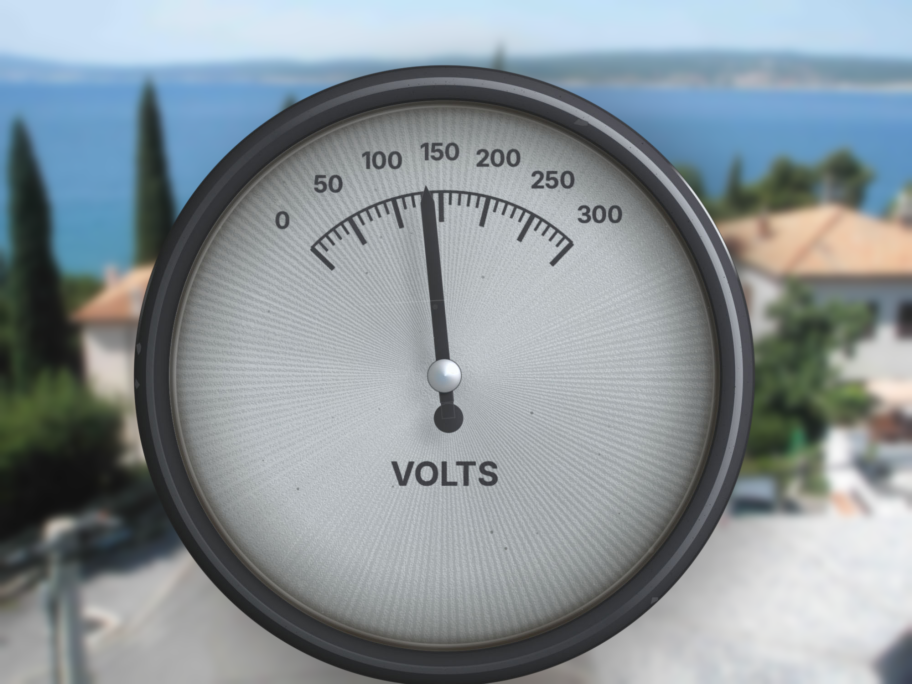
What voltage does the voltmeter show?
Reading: 135 V
